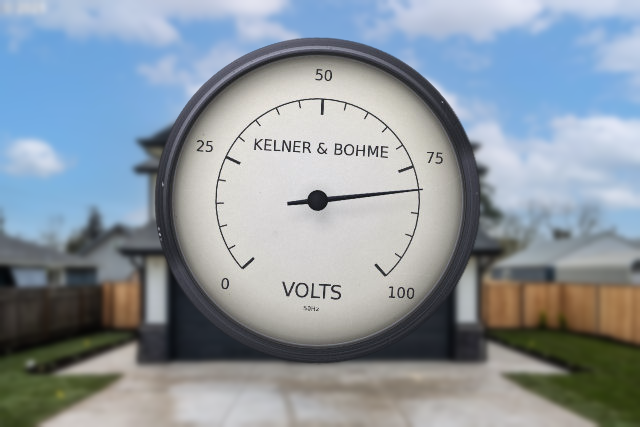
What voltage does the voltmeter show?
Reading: 80 V
